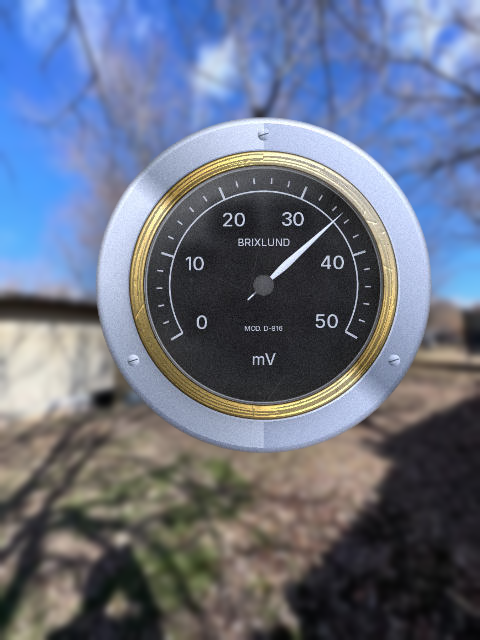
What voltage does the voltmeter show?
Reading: 35 mV
